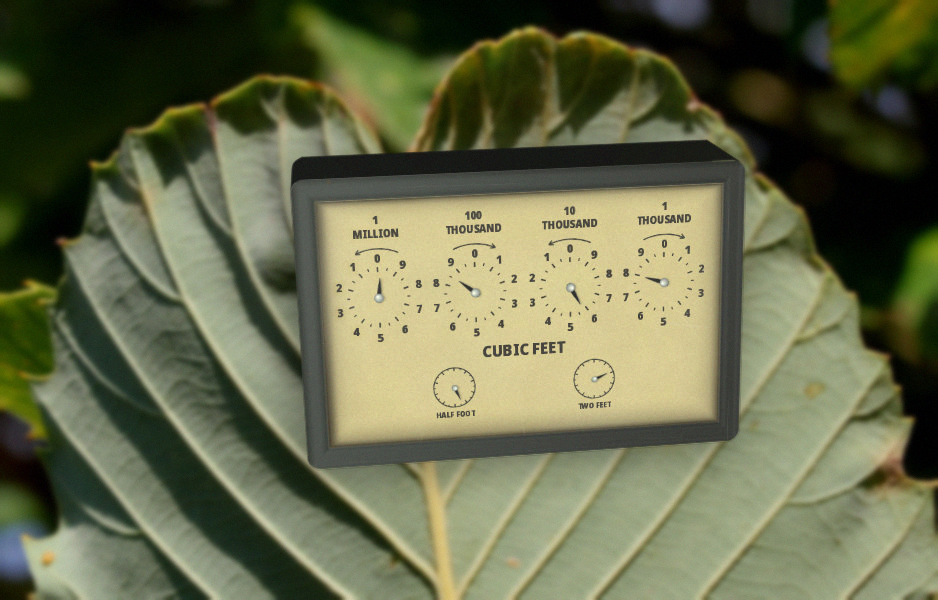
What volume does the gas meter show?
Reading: 985800 ft³
